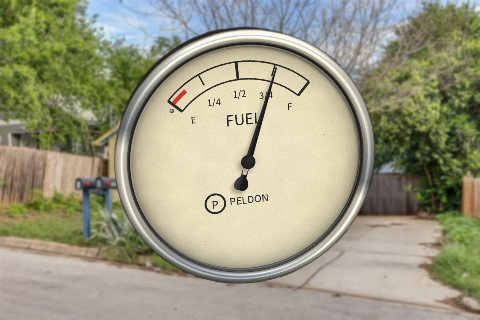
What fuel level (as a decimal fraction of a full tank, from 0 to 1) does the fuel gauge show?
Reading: 0.75
